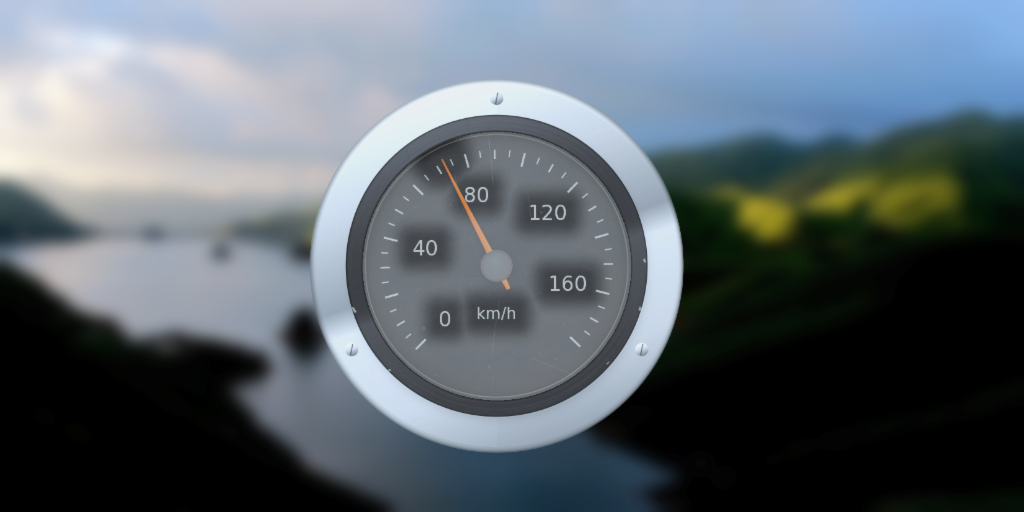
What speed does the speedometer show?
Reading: 72.5 km/h
